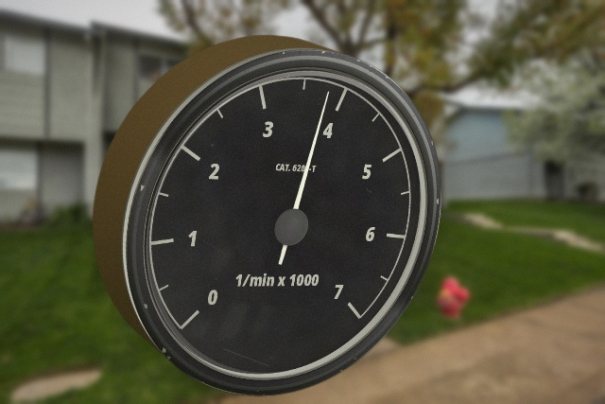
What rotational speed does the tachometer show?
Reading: 3750 rpm
